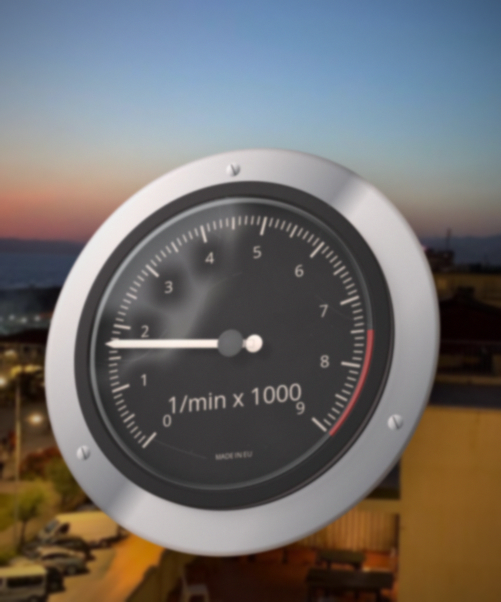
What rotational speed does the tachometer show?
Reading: 1700 rpm
